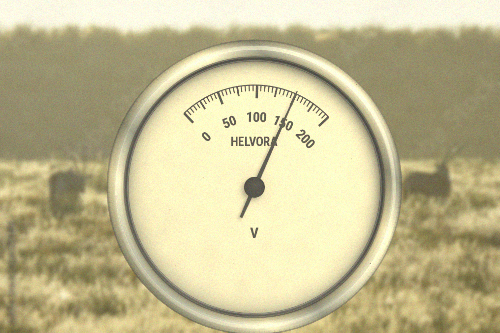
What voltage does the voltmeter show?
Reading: 150 V
